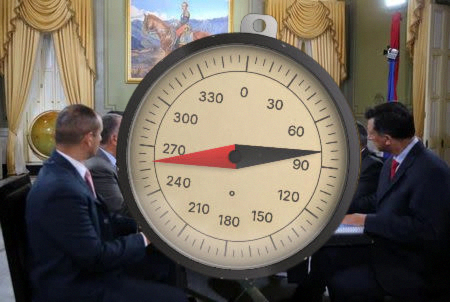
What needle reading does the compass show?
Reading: 260 °
